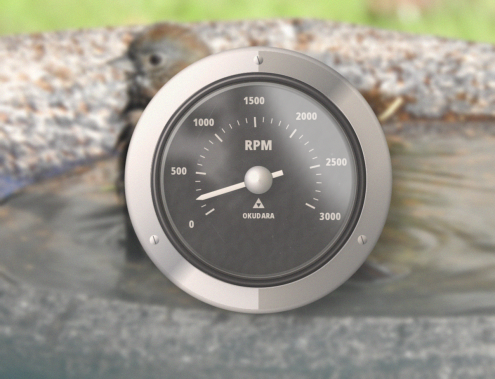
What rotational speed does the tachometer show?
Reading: 200 rpm
